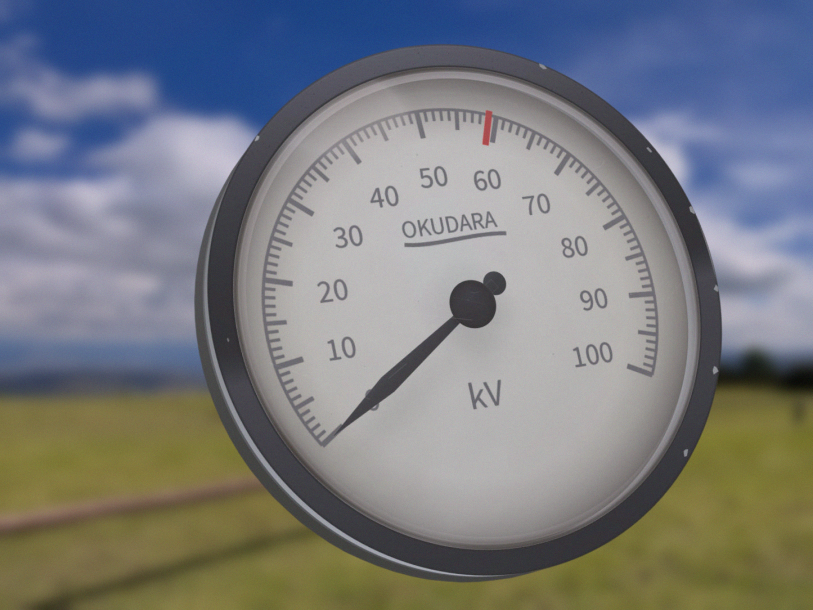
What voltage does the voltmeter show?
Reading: 0 kV
